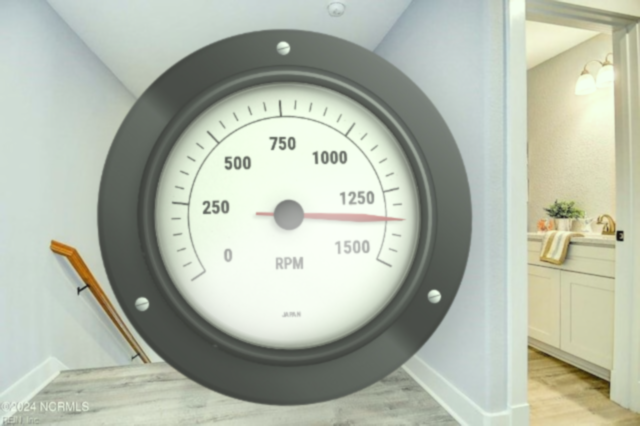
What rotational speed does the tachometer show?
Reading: 1350 rpm
